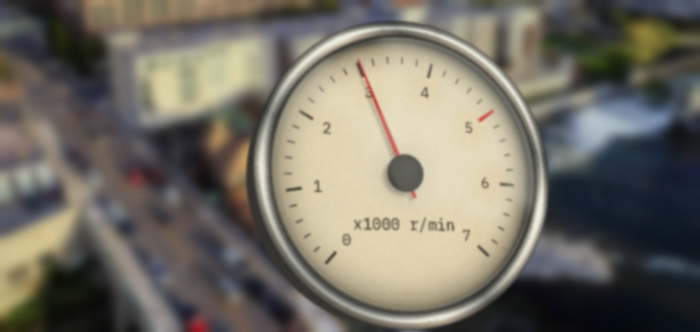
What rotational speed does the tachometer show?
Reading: 3000 rpm
